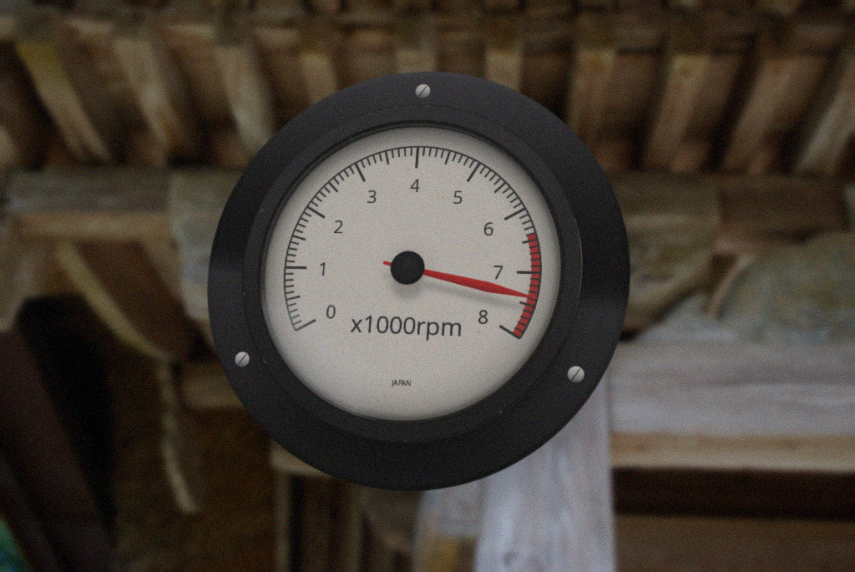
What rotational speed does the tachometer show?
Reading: 7400 rpm
